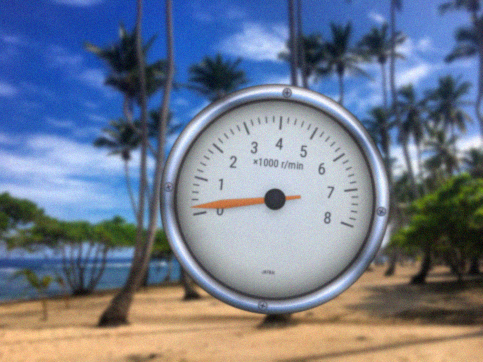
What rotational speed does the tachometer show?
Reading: 200 rpm
